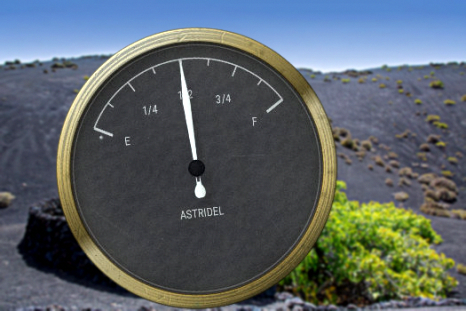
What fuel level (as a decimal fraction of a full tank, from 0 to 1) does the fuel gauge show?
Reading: 0.5
